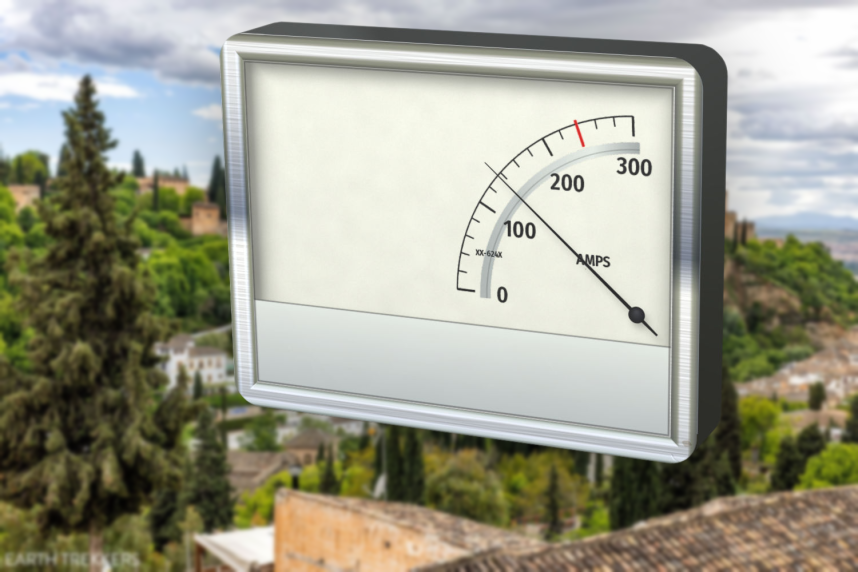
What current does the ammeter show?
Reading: 140 A
